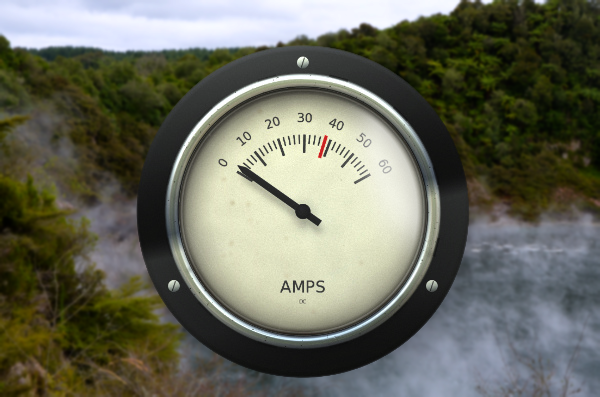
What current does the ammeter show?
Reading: 2 A
